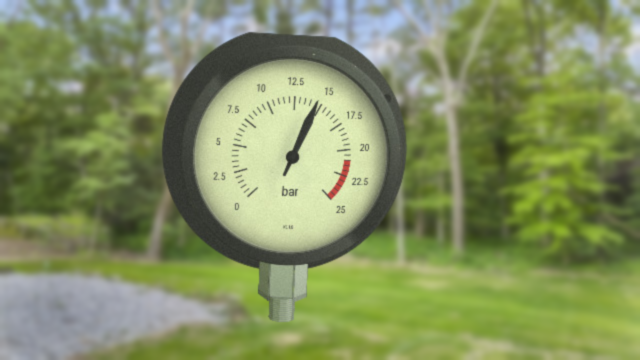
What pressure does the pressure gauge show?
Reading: 14.5 bar
